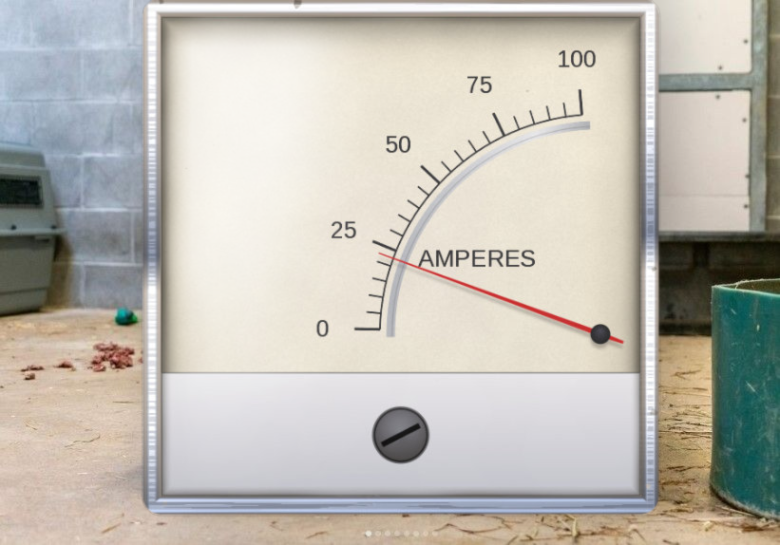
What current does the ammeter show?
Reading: 22.5 A
